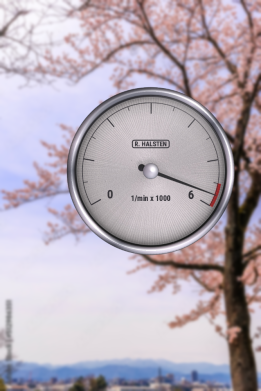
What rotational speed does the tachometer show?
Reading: 5750 rpm
